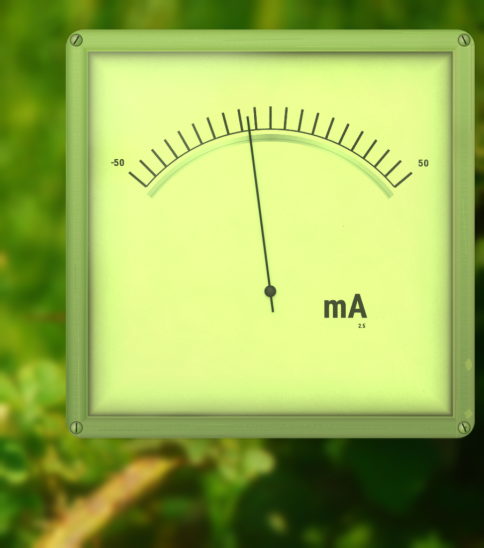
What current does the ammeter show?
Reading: -7.5 mA
